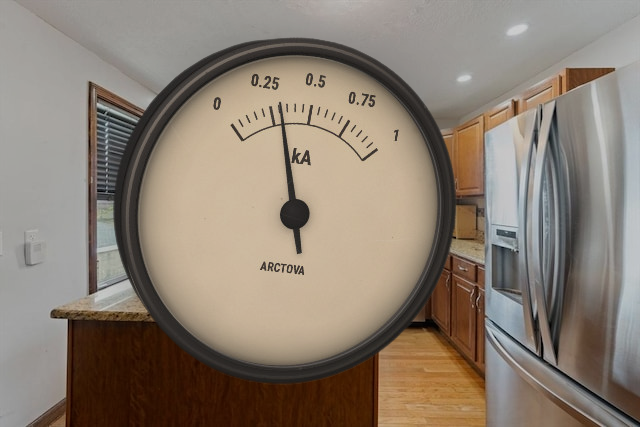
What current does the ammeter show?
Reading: 0.3 kA
